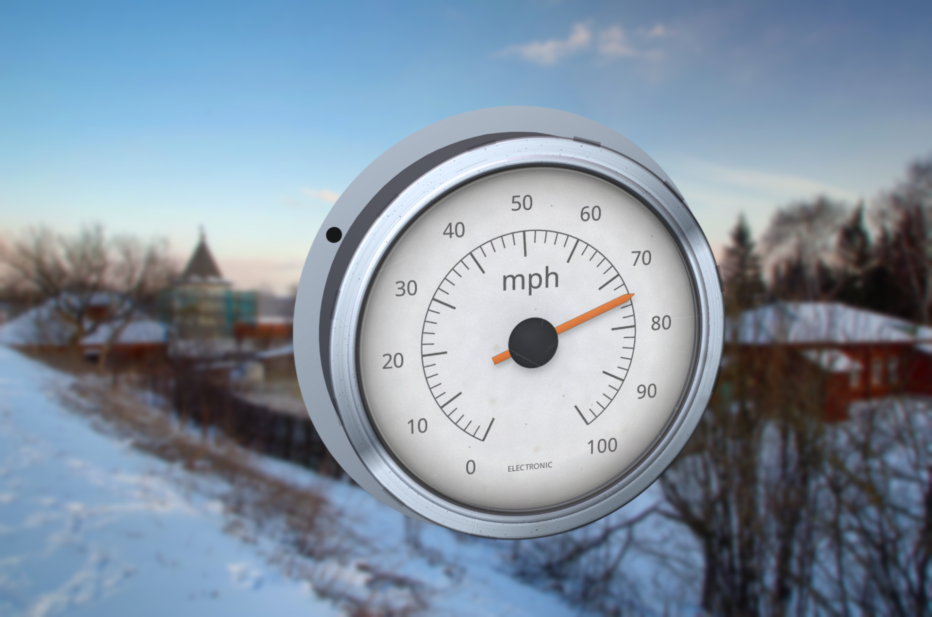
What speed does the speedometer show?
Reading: 74 mph
